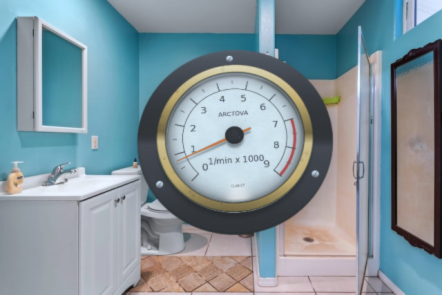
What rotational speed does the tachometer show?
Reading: 750 rpm
